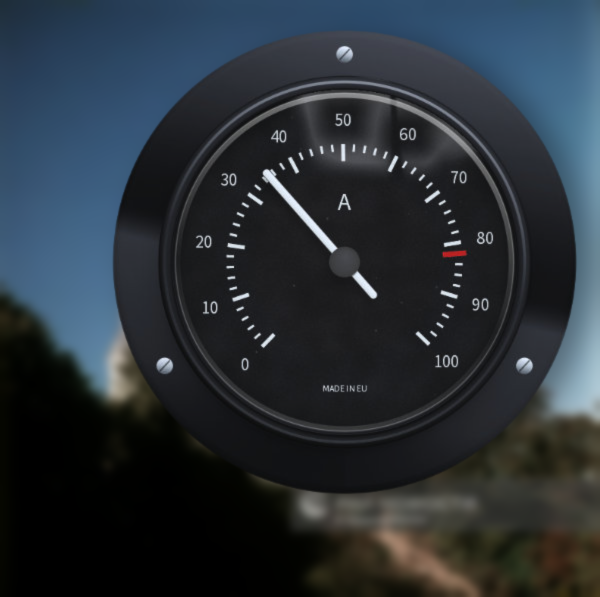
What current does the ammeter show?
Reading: 35 A
